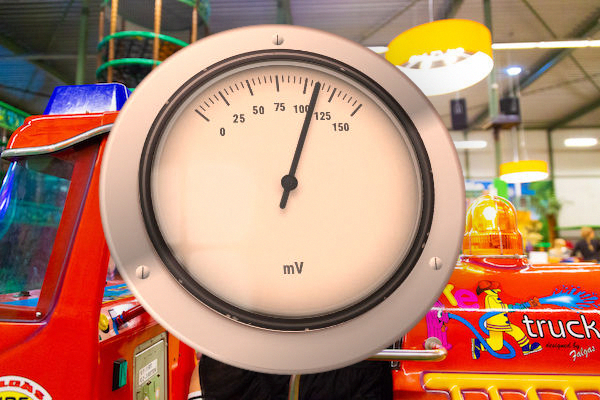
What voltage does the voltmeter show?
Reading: 110 mV
